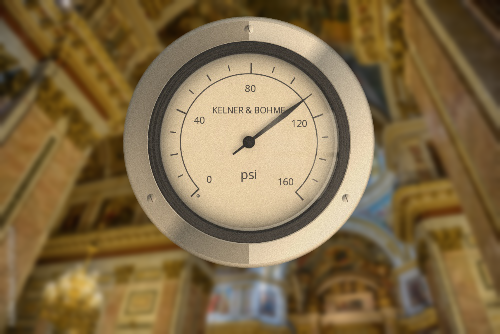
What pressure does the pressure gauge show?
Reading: 110 psi
